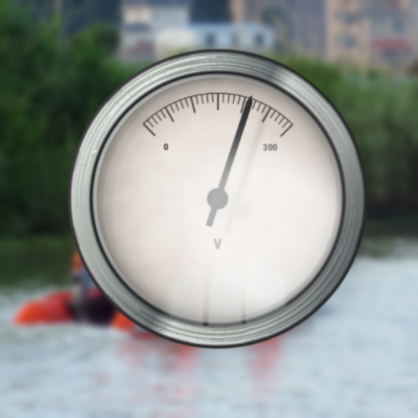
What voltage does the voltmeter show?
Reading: 210 V
